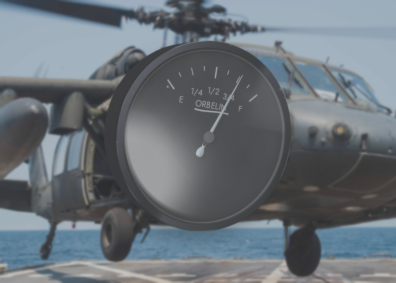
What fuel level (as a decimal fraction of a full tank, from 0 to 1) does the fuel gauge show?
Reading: 0.75
